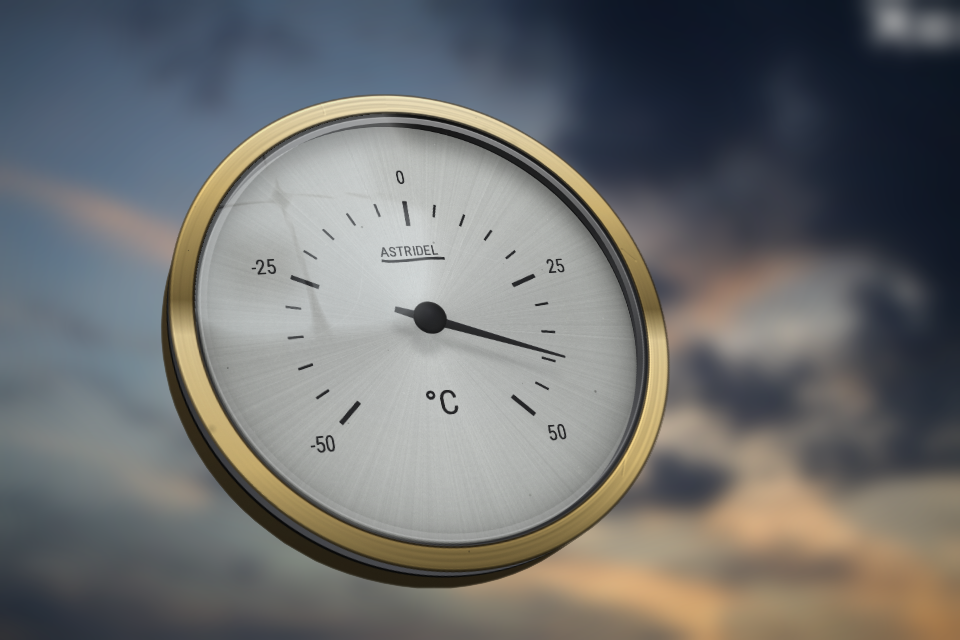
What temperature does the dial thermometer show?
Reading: 40 °C
